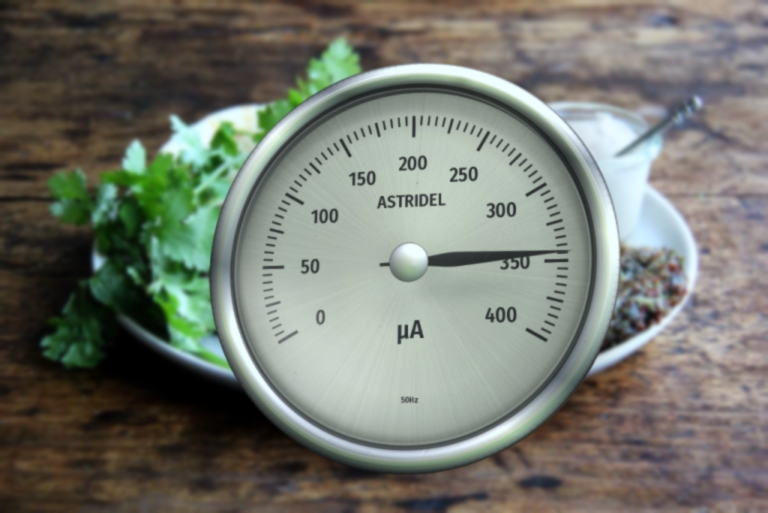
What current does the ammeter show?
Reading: 345 µA
